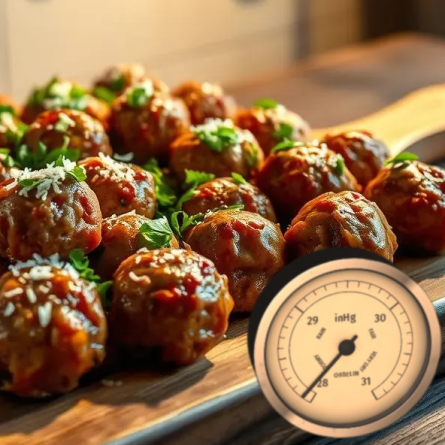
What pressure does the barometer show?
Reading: 28.1 inHg
